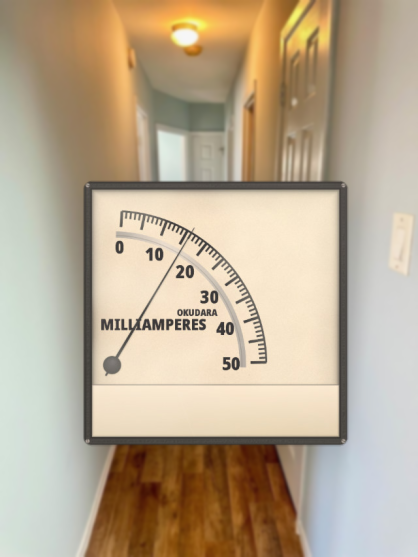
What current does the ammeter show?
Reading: 16 mA
